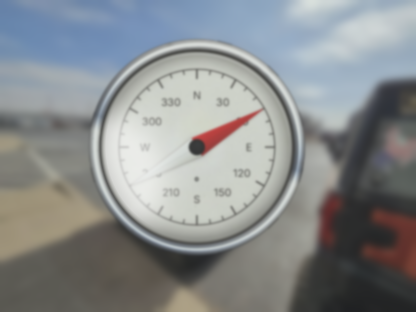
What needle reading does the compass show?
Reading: 60 °
